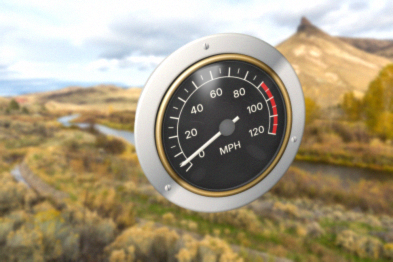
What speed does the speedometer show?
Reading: 5 mph
